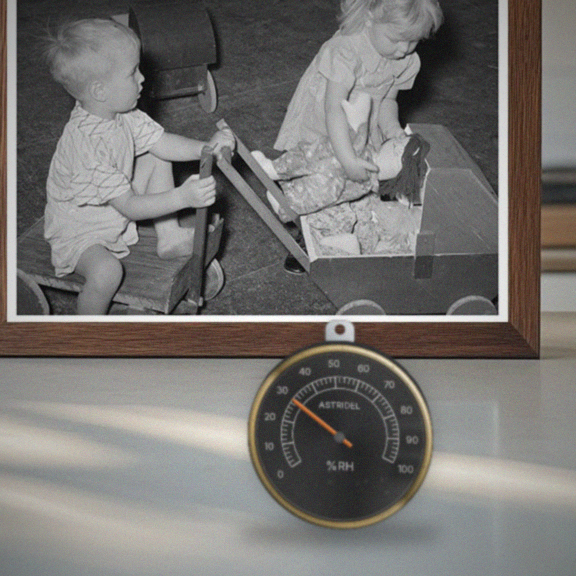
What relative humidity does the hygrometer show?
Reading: 30 %
